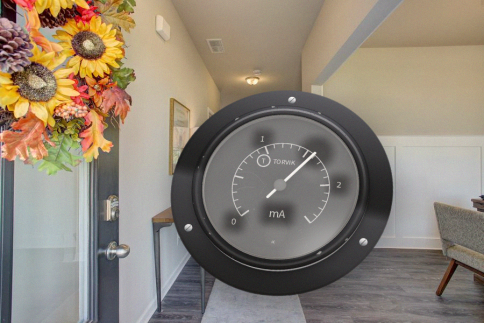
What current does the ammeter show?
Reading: 1.6 mA
